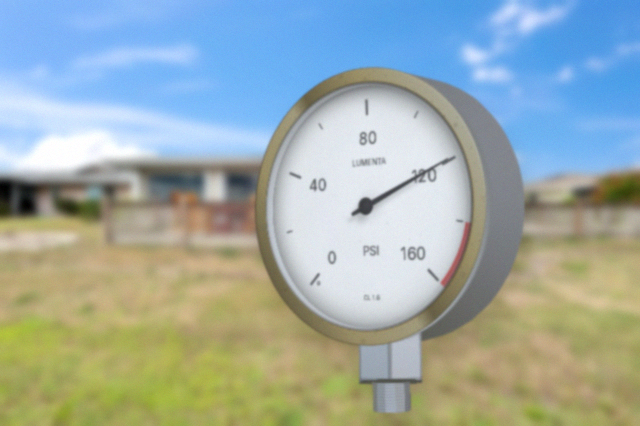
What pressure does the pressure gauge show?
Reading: 120 psi
